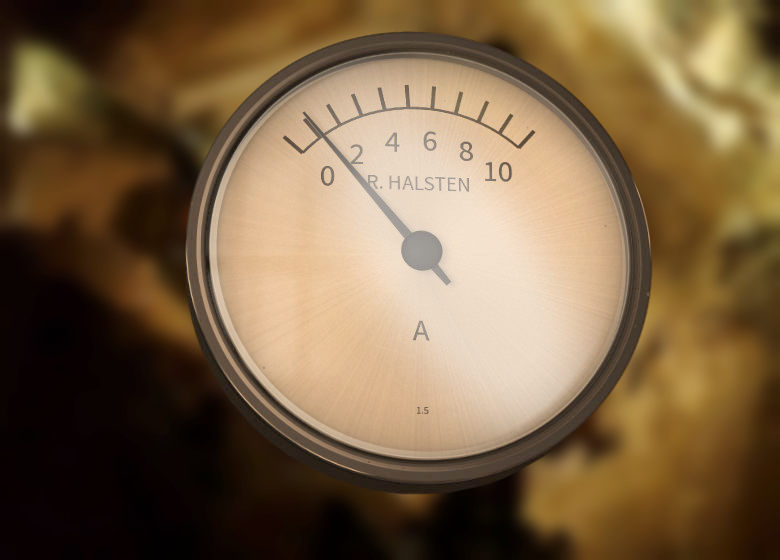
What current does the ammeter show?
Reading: 1 A
